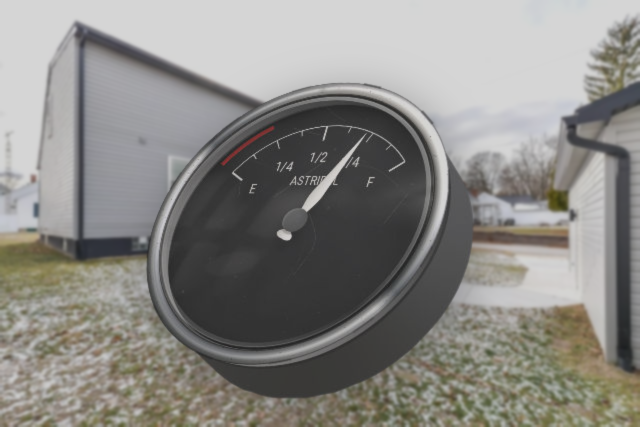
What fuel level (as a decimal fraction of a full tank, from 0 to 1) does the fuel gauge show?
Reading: 0.75
